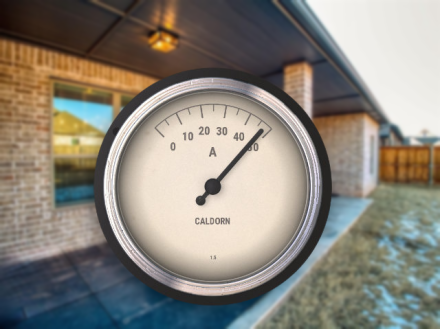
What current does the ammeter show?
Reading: 47.5 A
